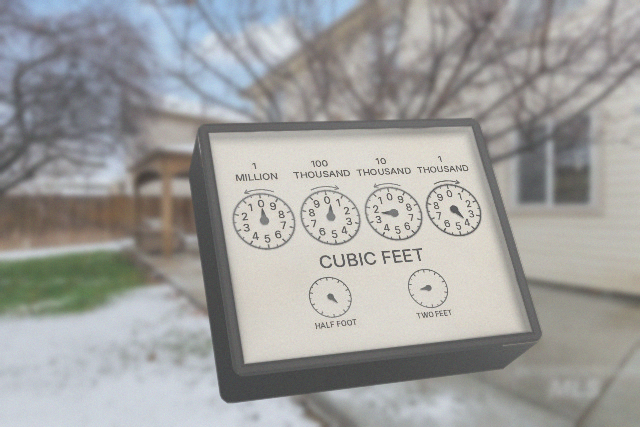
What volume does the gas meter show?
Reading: 2400 ft³
